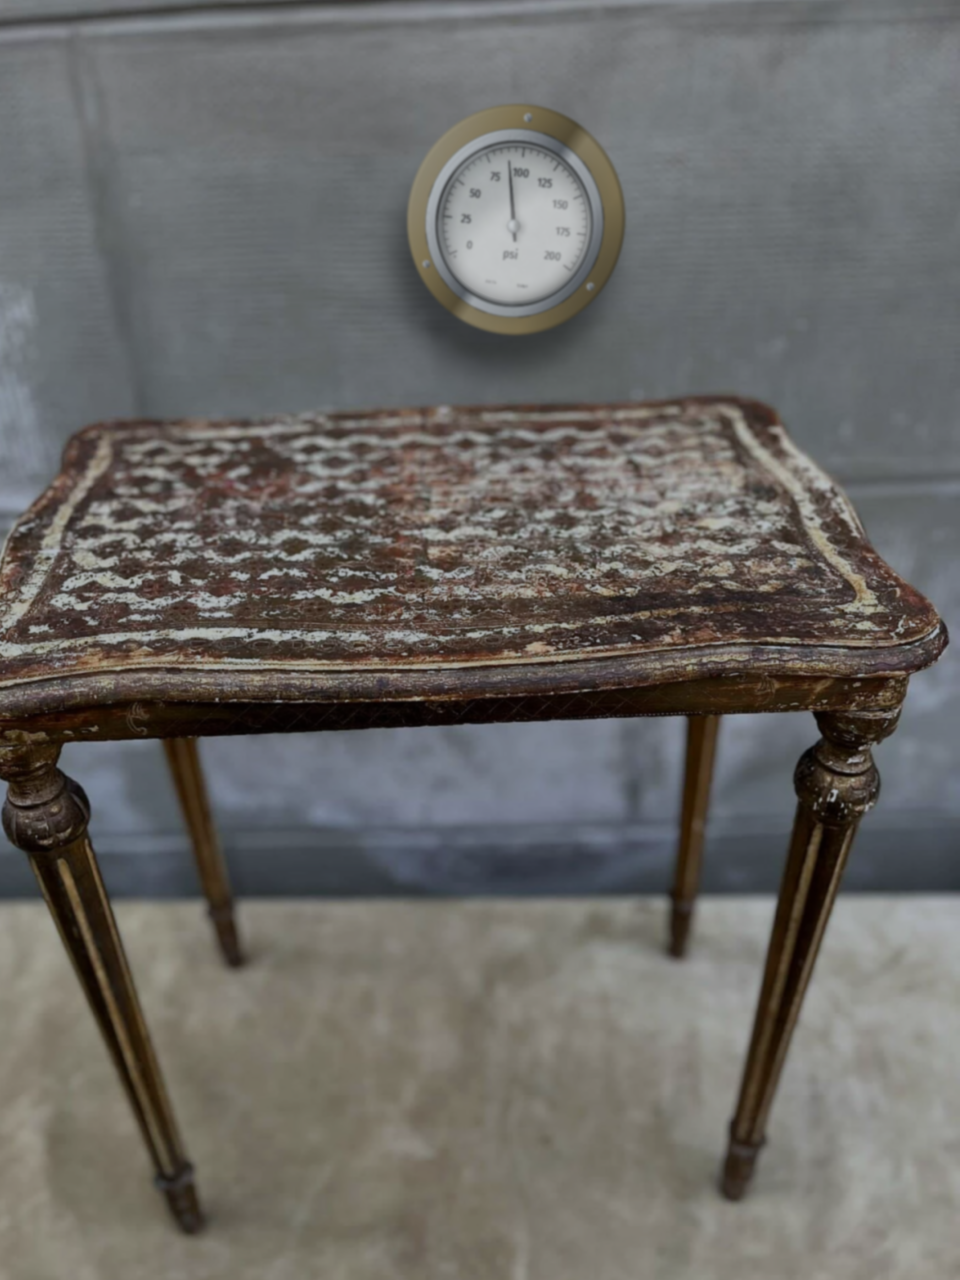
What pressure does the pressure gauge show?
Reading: 90 psi
